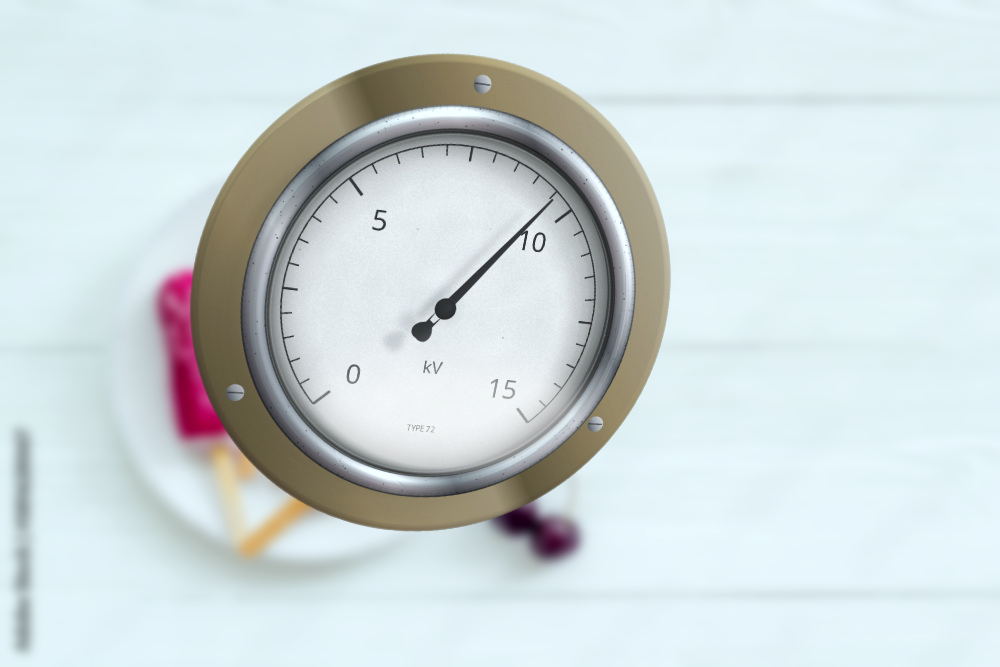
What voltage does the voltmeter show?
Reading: 9.5 kV
